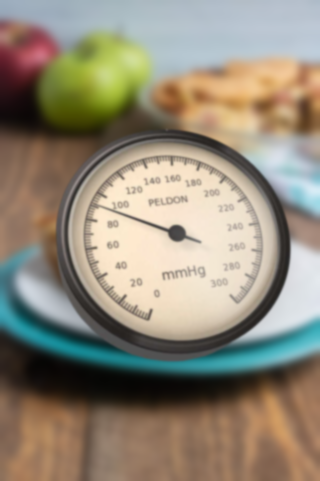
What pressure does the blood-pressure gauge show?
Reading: 90 mmHg
